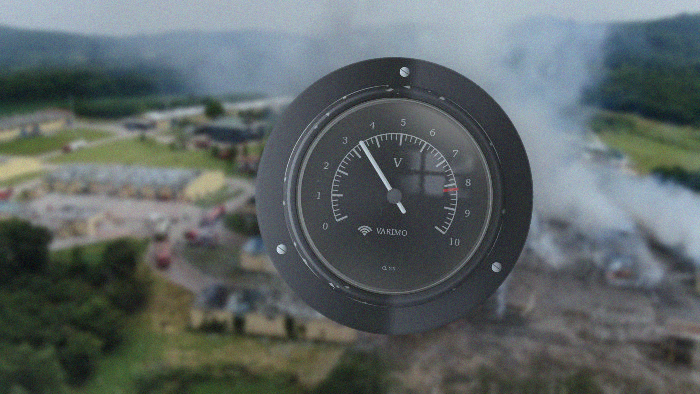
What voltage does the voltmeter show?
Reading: 3.4 V
